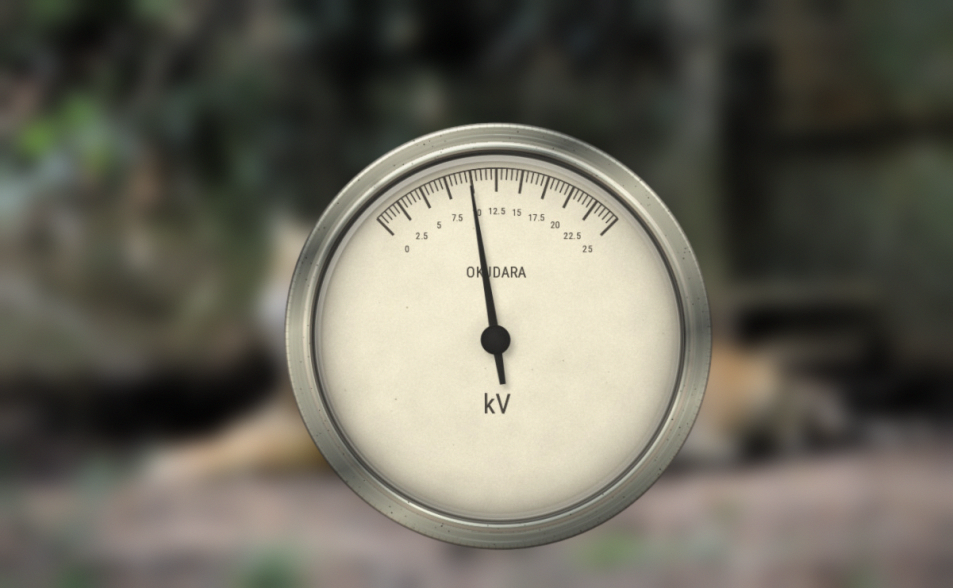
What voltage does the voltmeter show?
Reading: 10 kV
